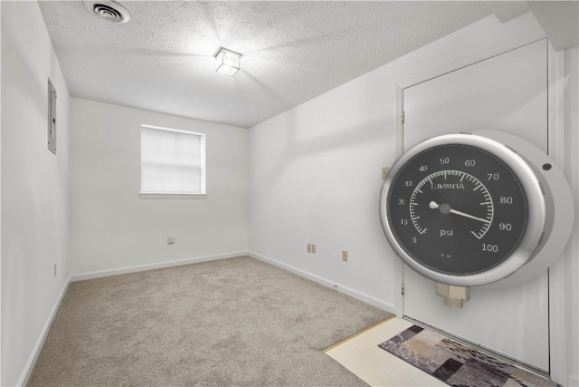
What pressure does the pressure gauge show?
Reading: 90 psi
